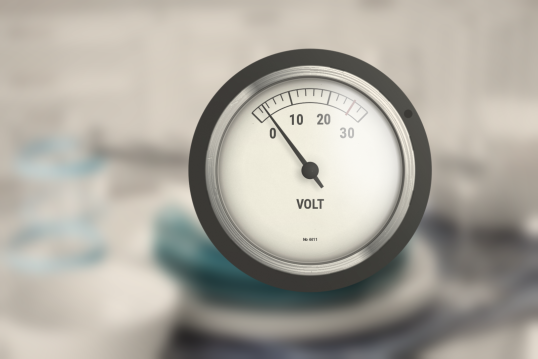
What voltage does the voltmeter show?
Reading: 3 V
